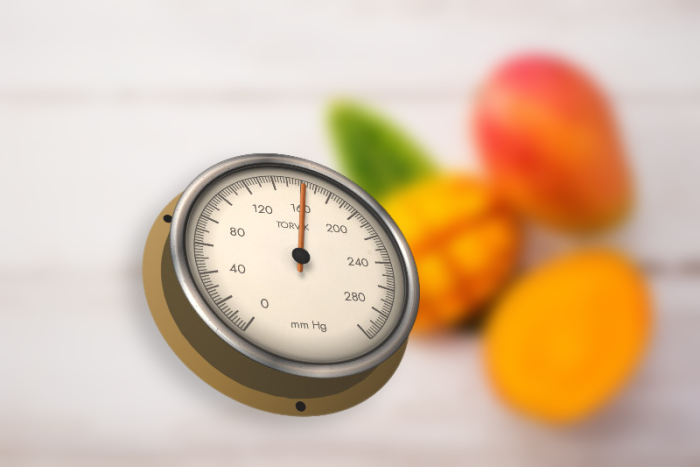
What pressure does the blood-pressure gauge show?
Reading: 160 mmHg
